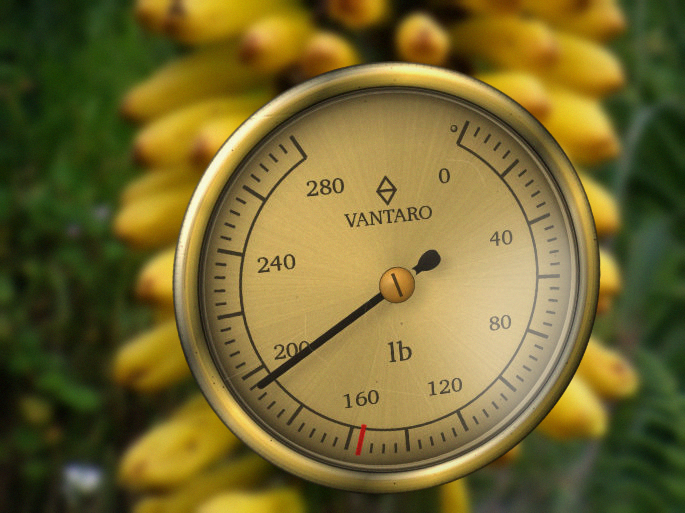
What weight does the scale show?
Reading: 196 lb
